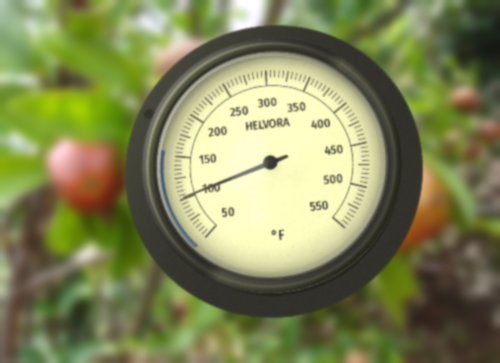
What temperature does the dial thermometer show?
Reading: 100 °F
